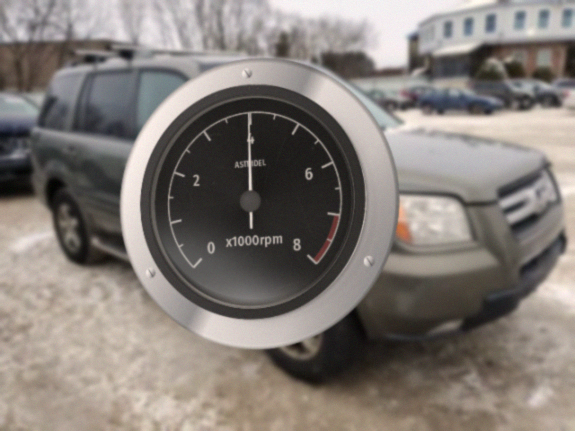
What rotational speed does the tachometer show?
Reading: 4000 rpm
